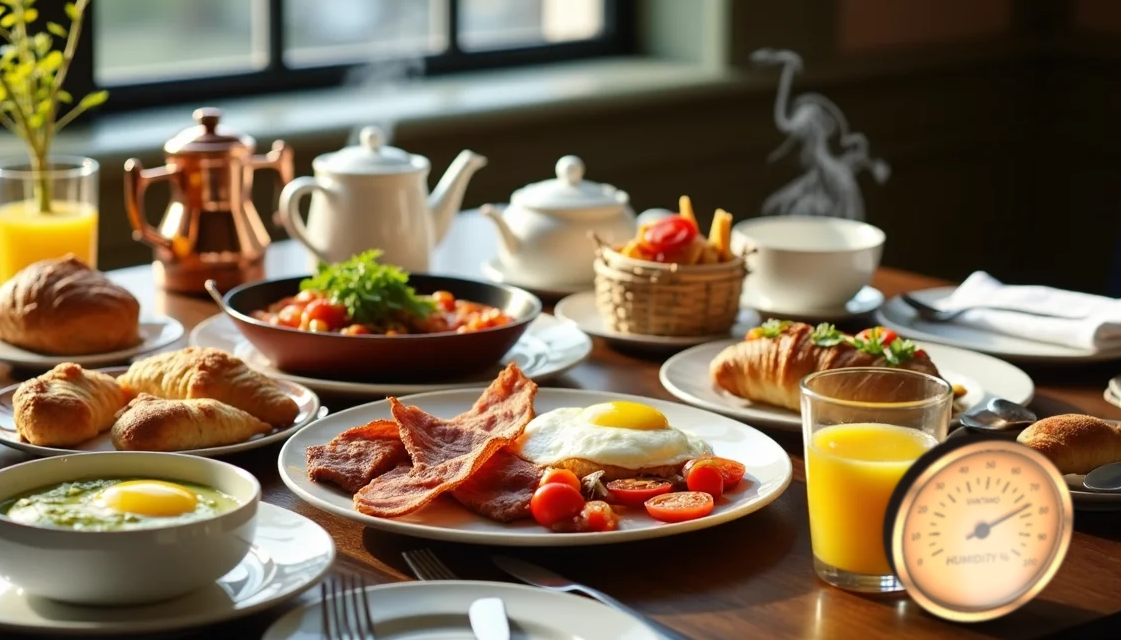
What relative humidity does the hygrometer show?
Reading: 75 %
